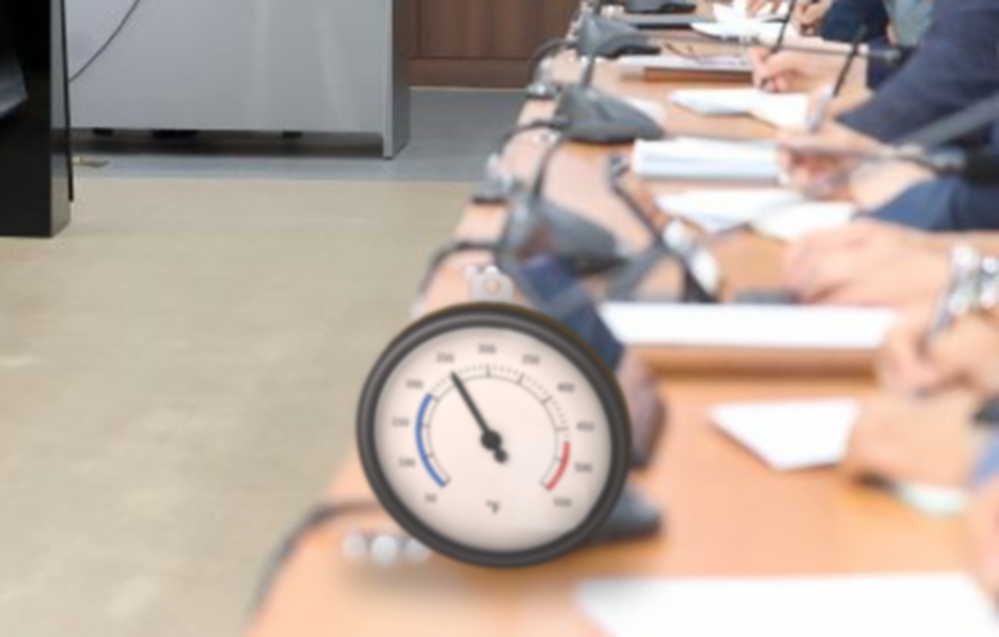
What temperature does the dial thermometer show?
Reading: 250 °F
